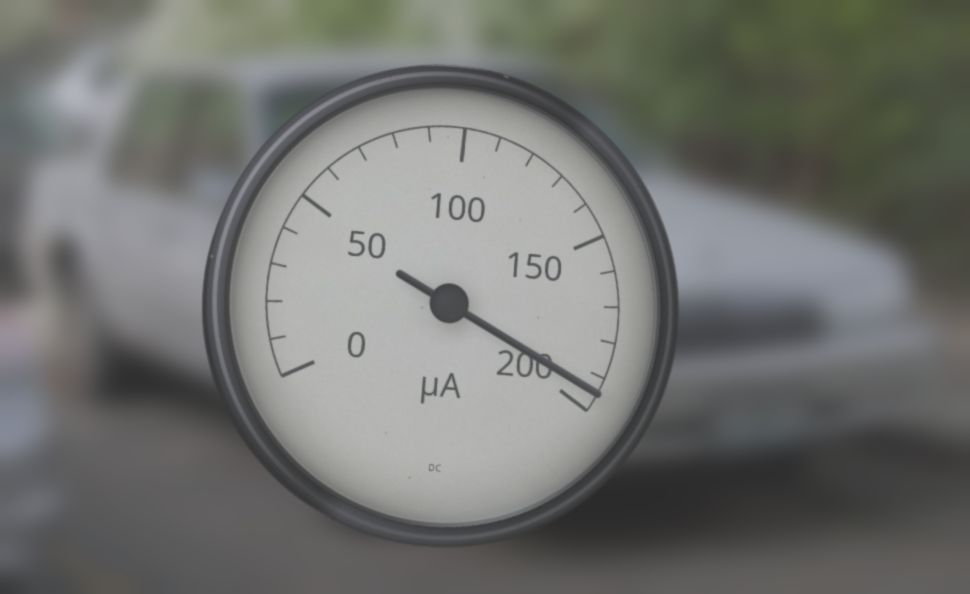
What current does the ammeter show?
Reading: 195 µA
